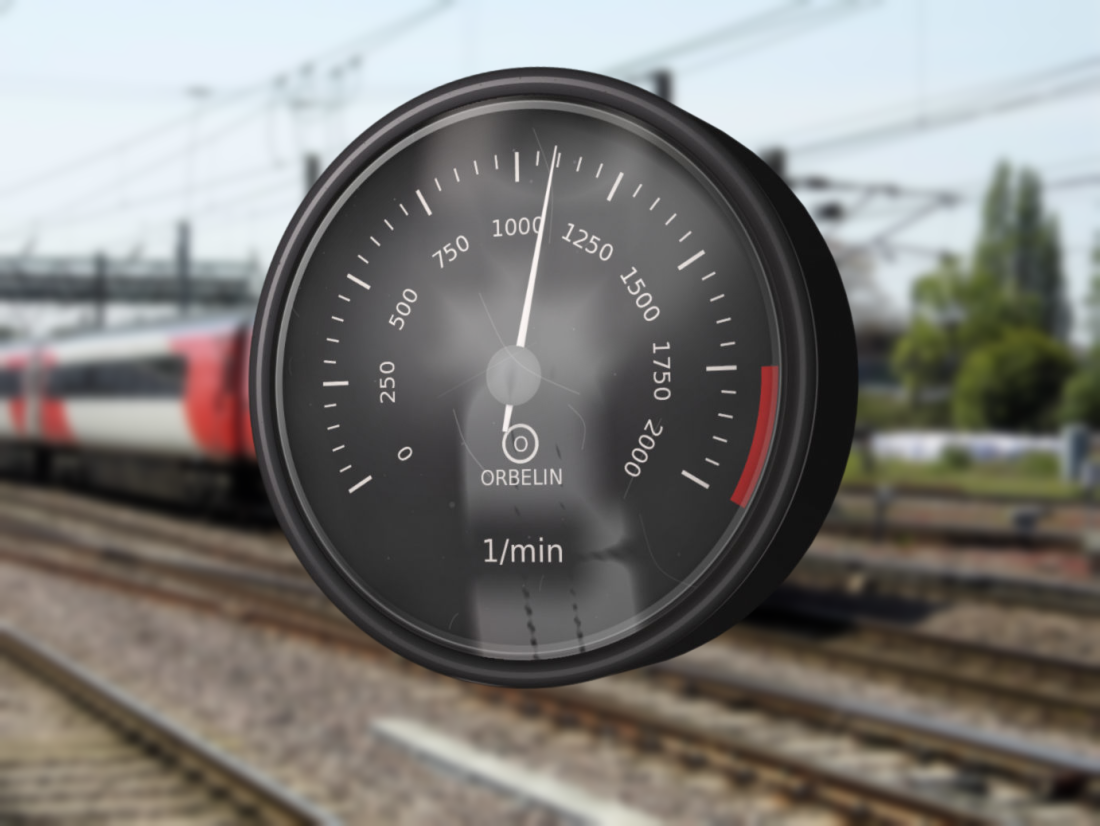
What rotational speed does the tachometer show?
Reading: 1100 rpm
